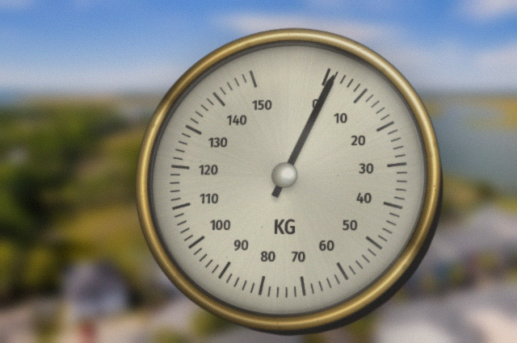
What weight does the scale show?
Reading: 2 kg
